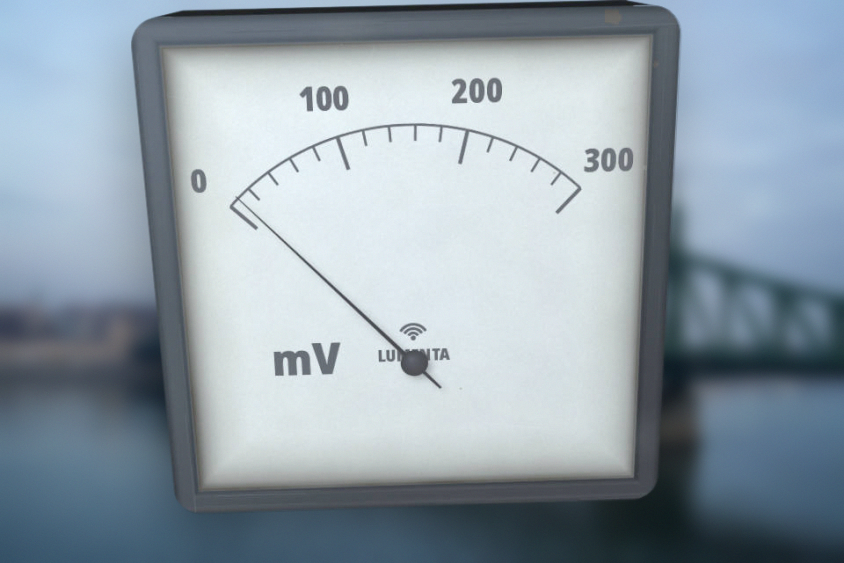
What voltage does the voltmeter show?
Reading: 10 mV
